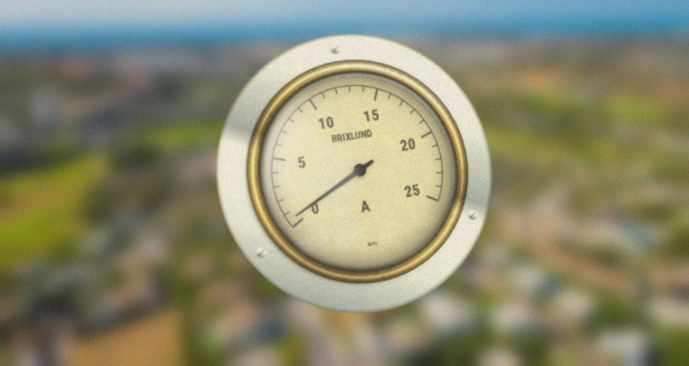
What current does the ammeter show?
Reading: 0.5 A
